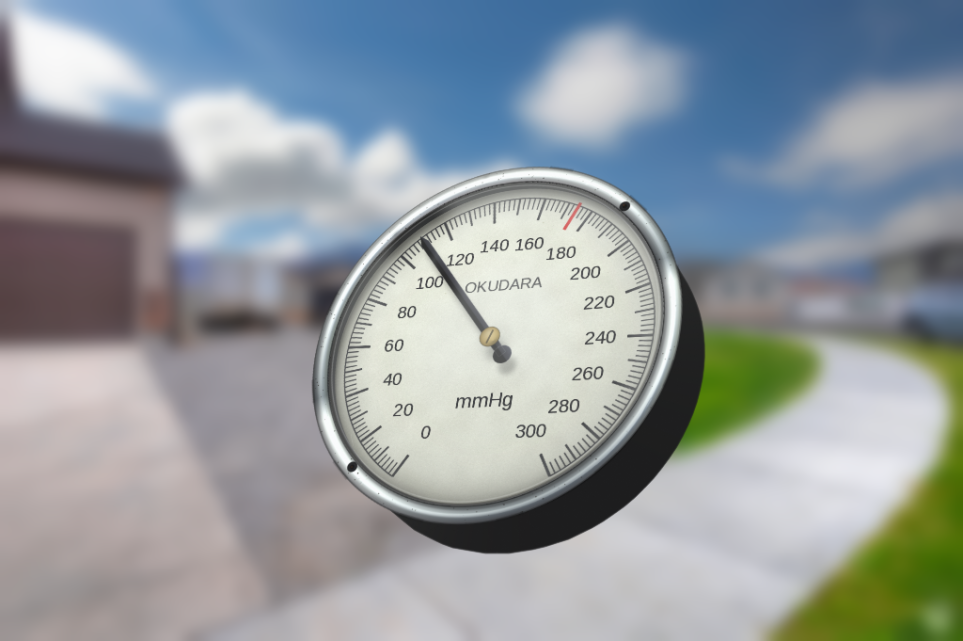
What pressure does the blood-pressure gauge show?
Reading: 110 mmHg
